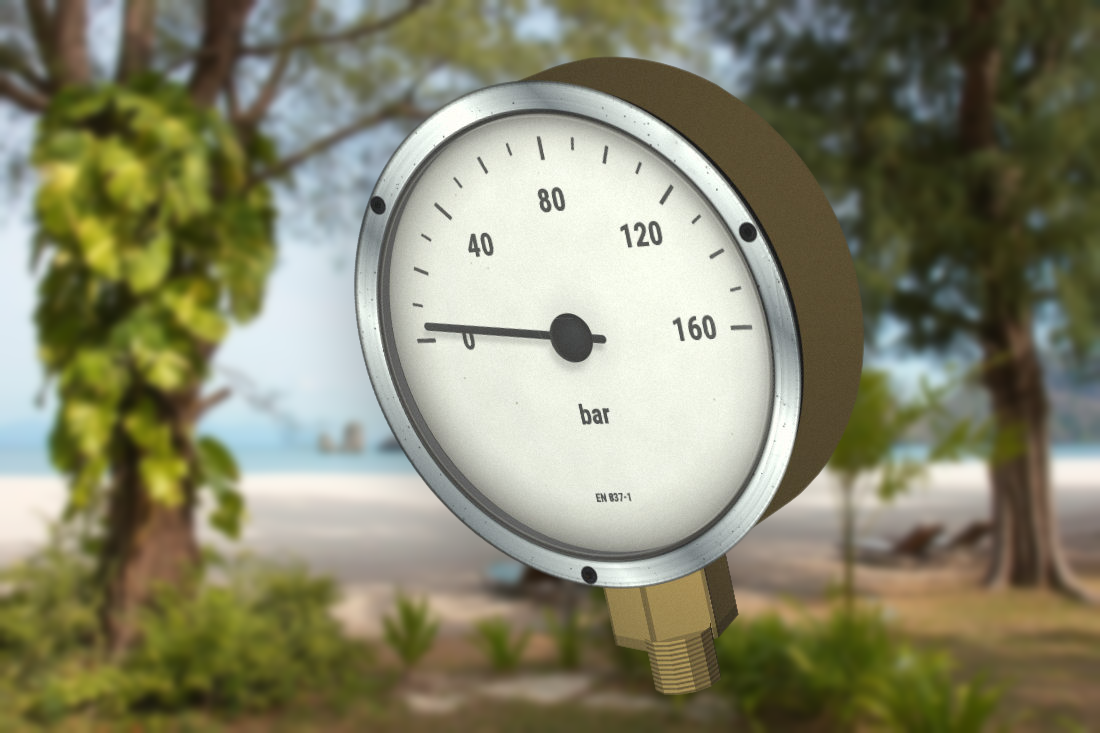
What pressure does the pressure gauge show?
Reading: 5 bar
